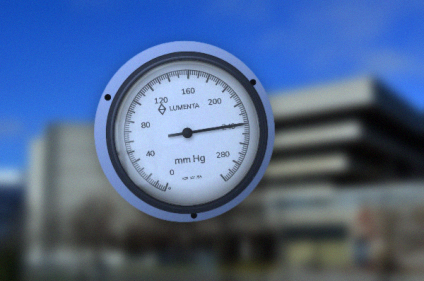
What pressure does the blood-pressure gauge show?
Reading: 240 mmHg
